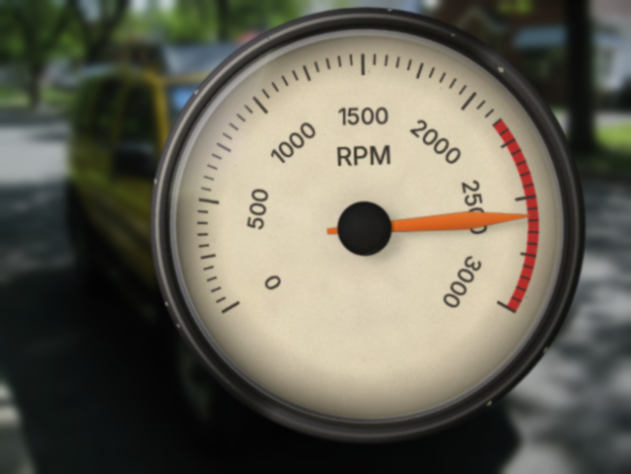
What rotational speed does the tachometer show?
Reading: 2575 rpm
